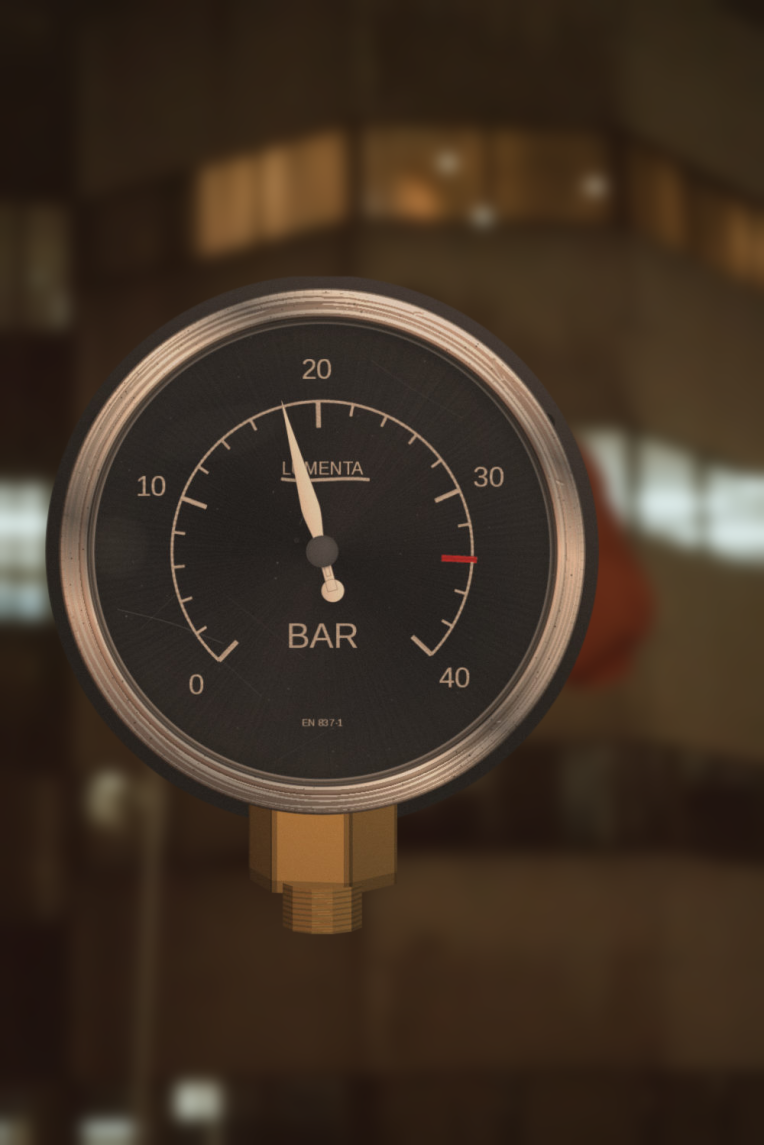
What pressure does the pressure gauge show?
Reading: 18 bar
